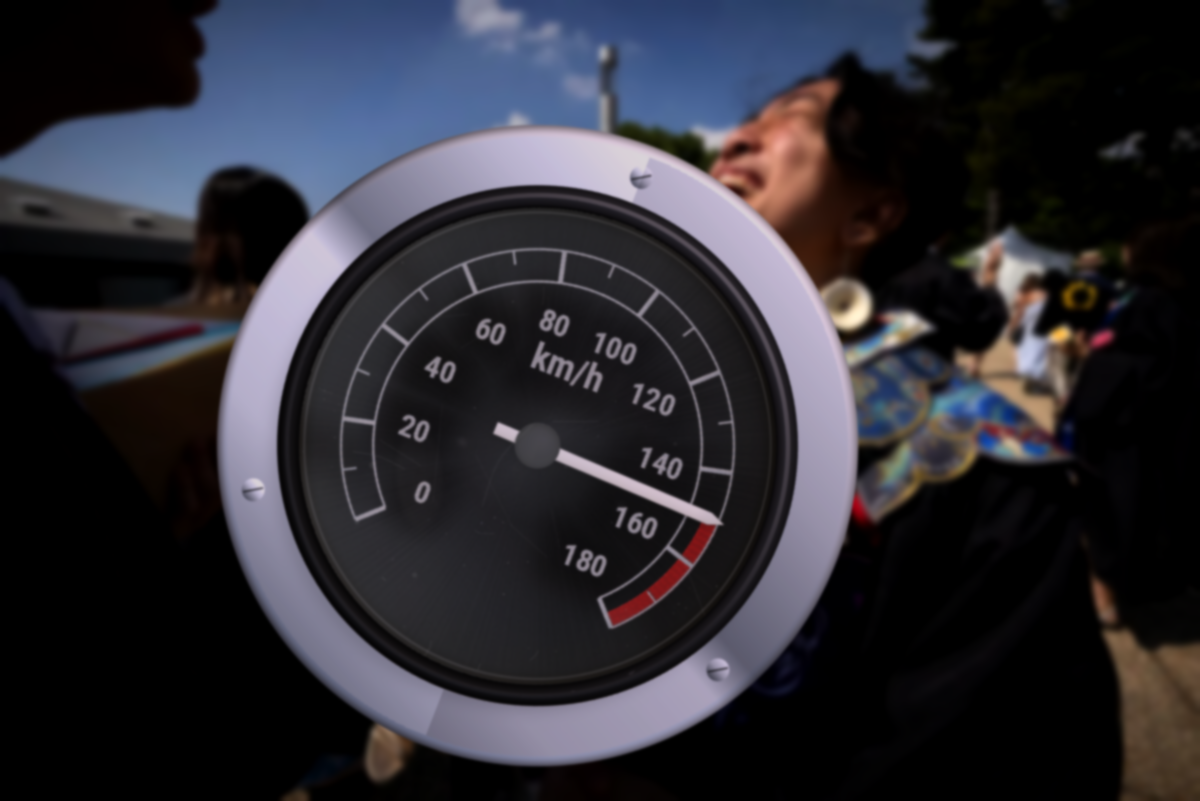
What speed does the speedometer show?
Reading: 150 km/h
